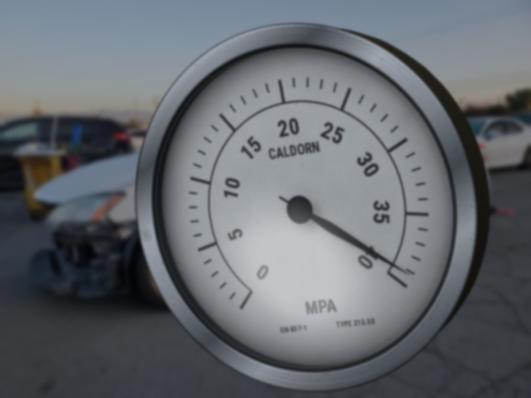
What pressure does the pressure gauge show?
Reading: 39 MPa
